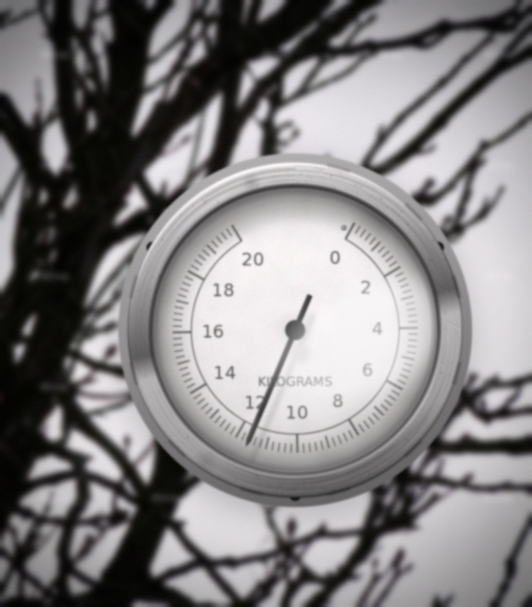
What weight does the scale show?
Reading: 11.6 kg
